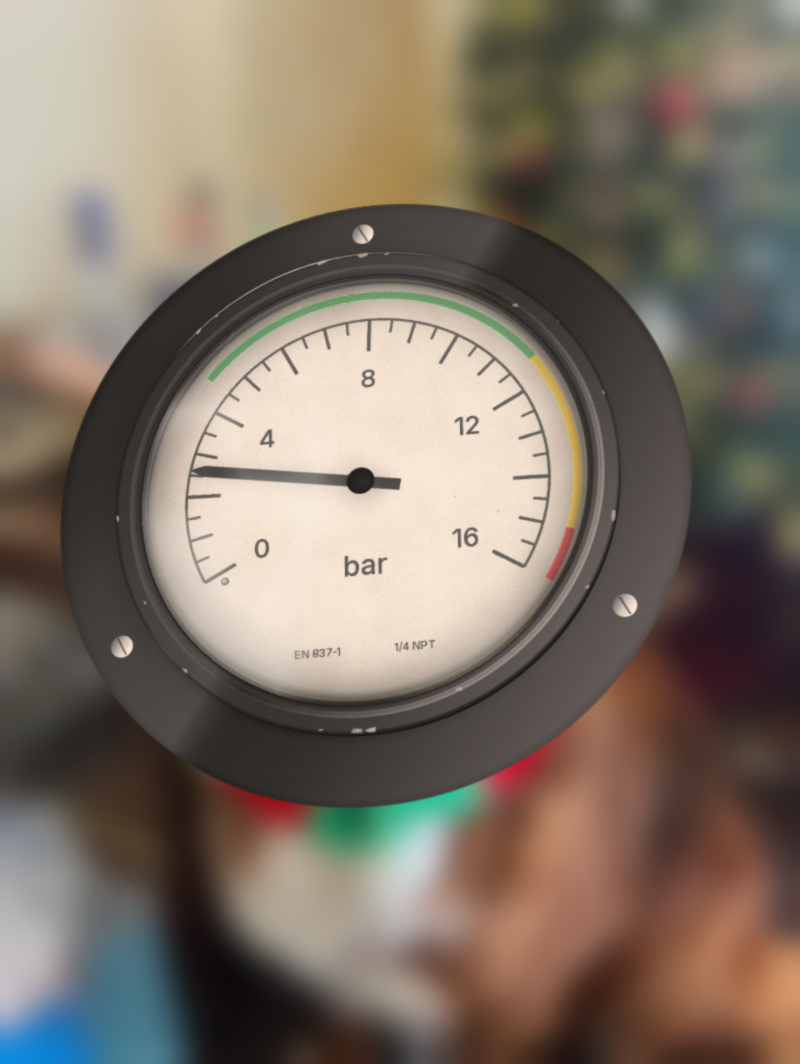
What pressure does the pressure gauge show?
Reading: 2.5 bar
